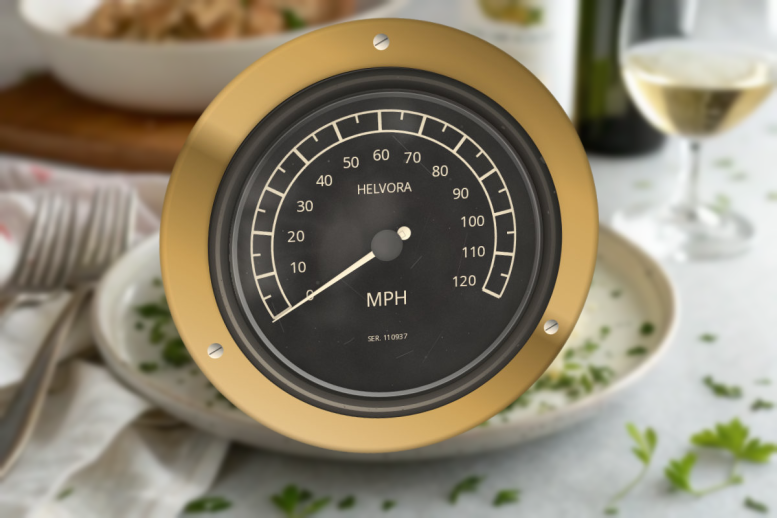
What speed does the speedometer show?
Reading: 0 mph
